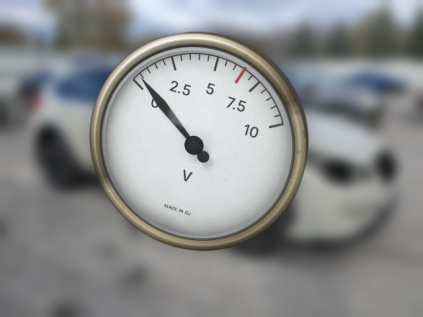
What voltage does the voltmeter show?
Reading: 0.5 V
